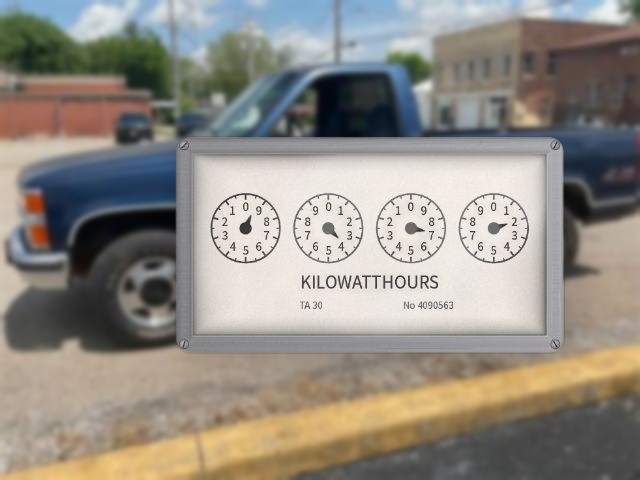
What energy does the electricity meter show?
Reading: 9372 kWh
